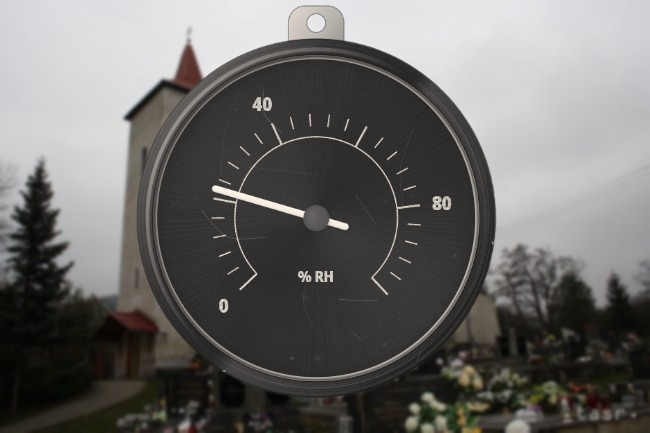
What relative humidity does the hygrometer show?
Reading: 22 %
